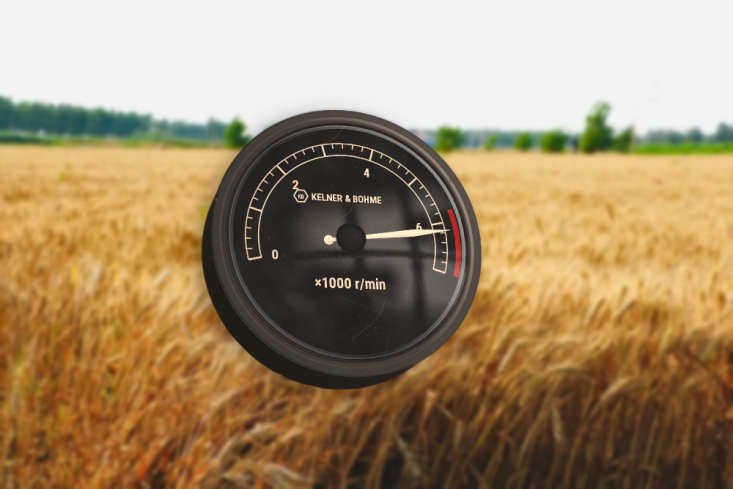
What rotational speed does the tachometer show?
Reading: 6200 rpm
